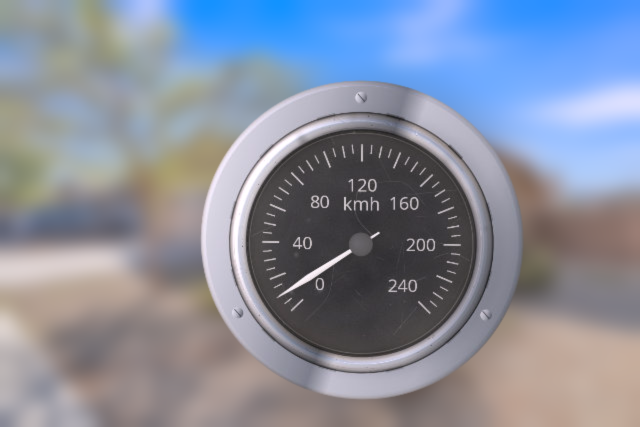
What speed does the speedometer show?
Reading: 10 km/h
